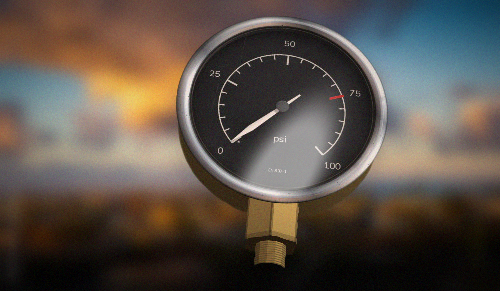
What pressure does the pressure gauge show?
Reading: 0 psi
